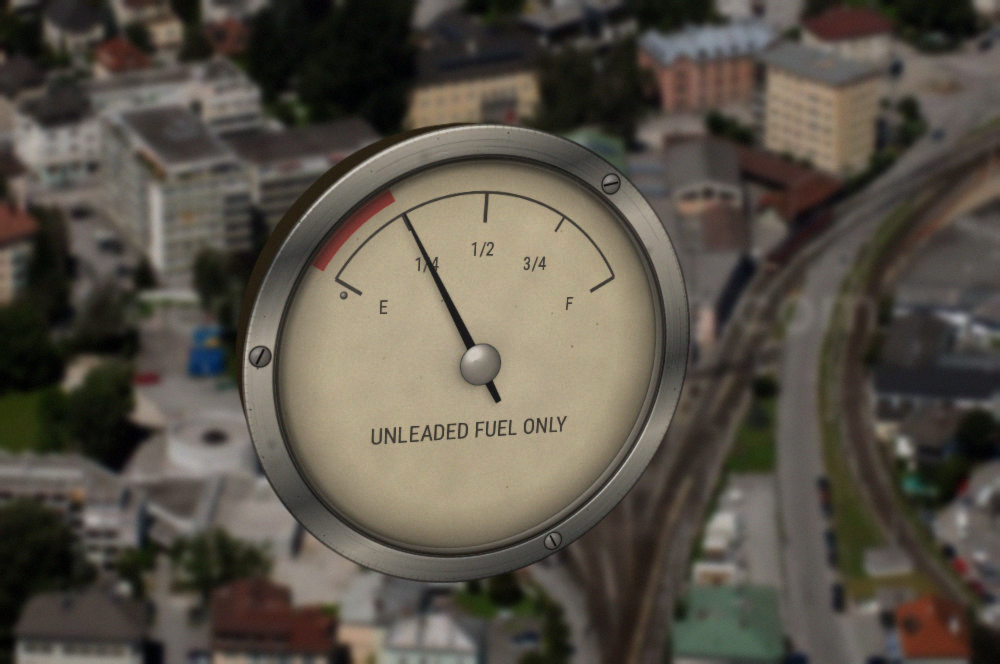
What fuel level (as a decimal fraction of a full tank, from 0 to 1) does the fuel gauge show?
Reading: 0.25
